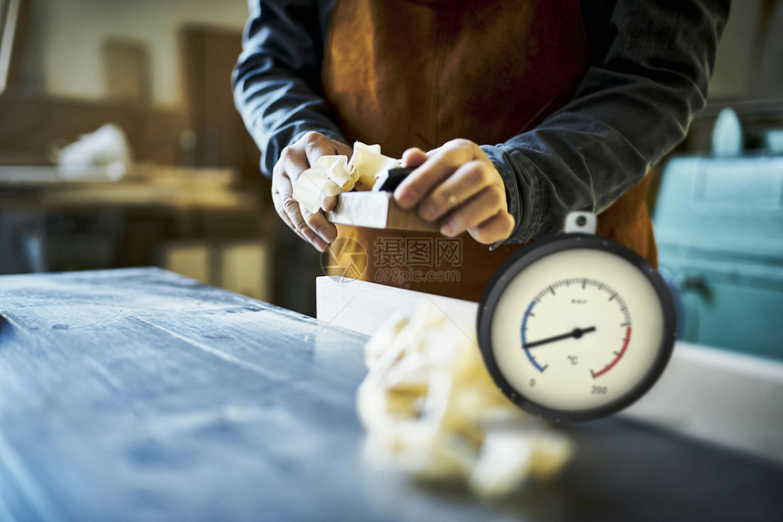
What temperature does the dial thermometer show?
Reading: 25 °C
